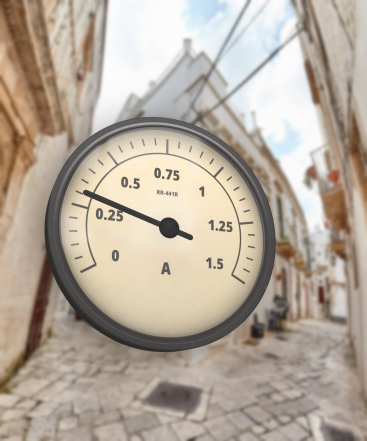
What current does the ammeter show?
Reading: 0.3 A
